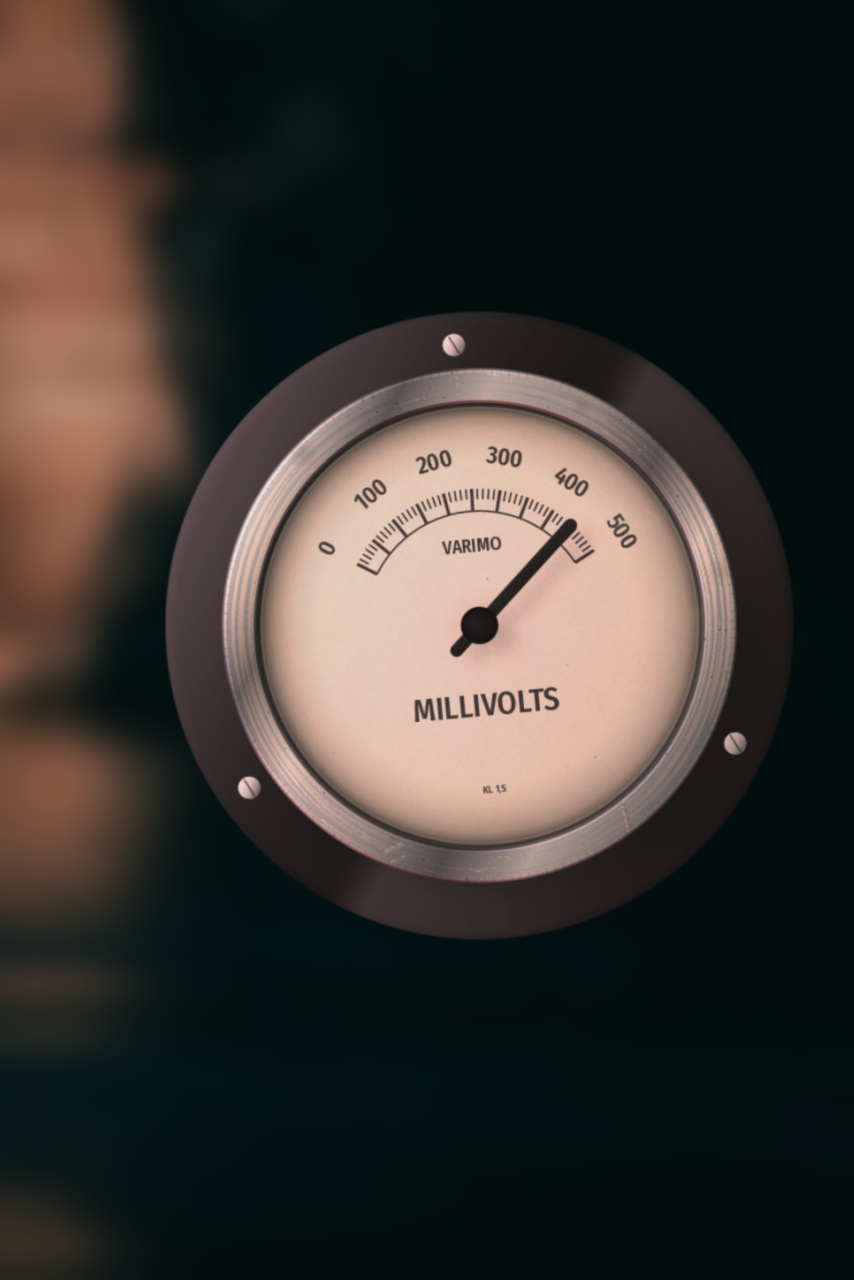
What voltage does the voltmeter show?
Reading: 440 mV
